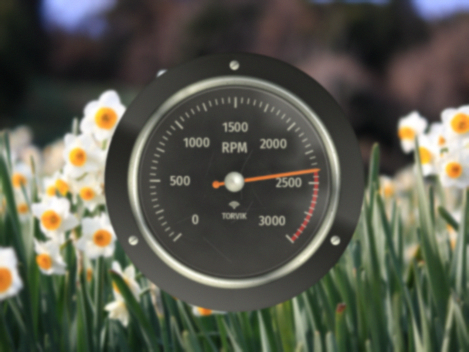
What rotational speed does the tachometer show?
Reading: 2400 rpm
